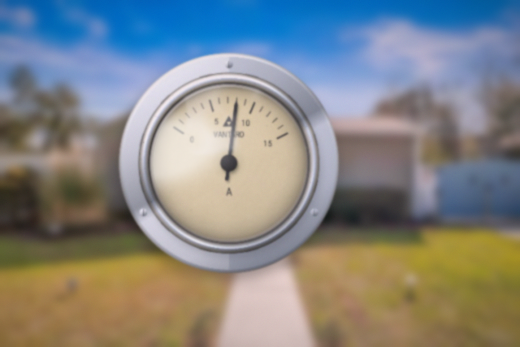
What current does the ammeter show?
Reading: 8 A
